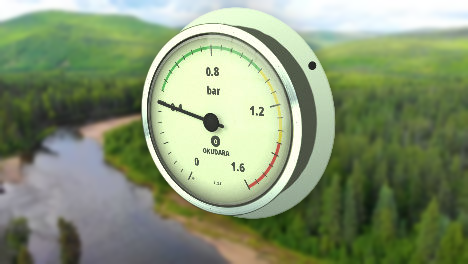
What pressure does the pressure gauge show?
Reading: 0.4 bar
